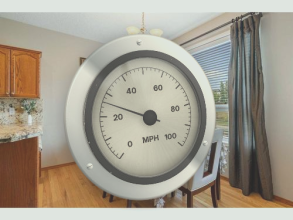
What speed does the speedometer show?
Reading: 26 mph
